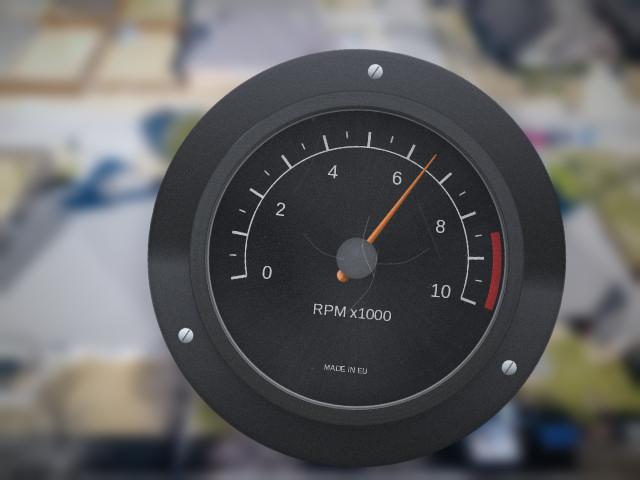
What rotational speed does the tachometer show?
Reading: 6500 rpm
